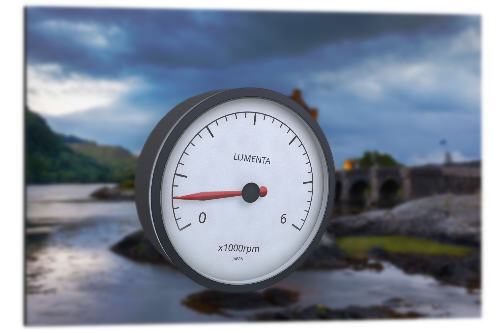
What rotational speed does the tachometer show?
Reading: 600 rpm
